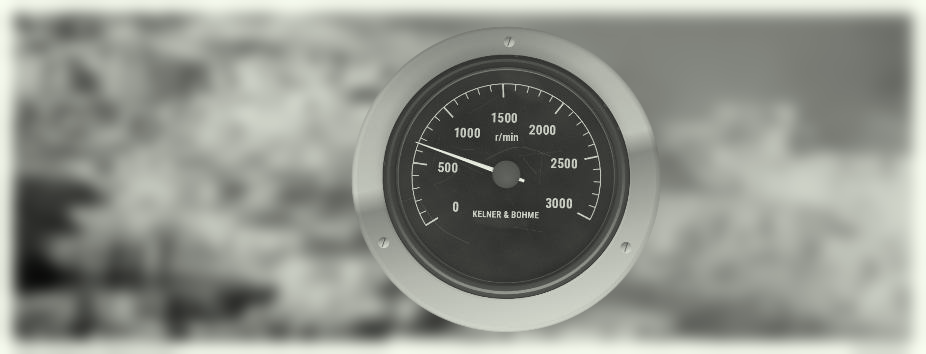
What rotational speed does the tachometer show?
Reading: 650 rpm
